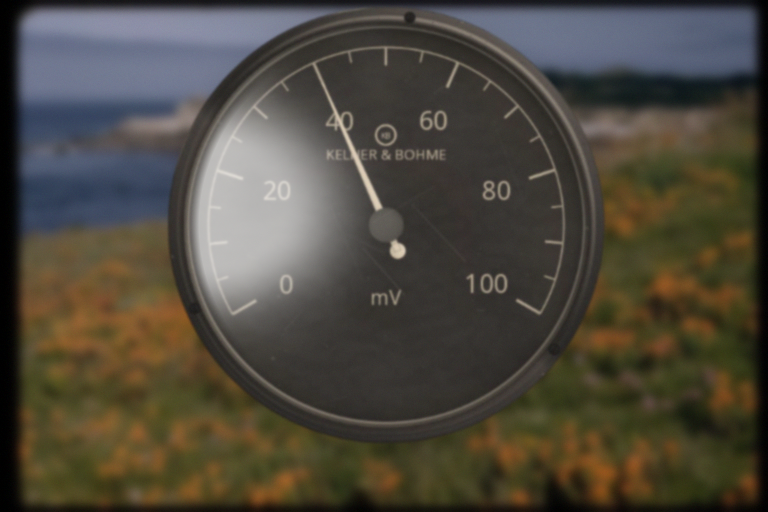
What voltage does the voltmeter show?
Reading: 40 mV
